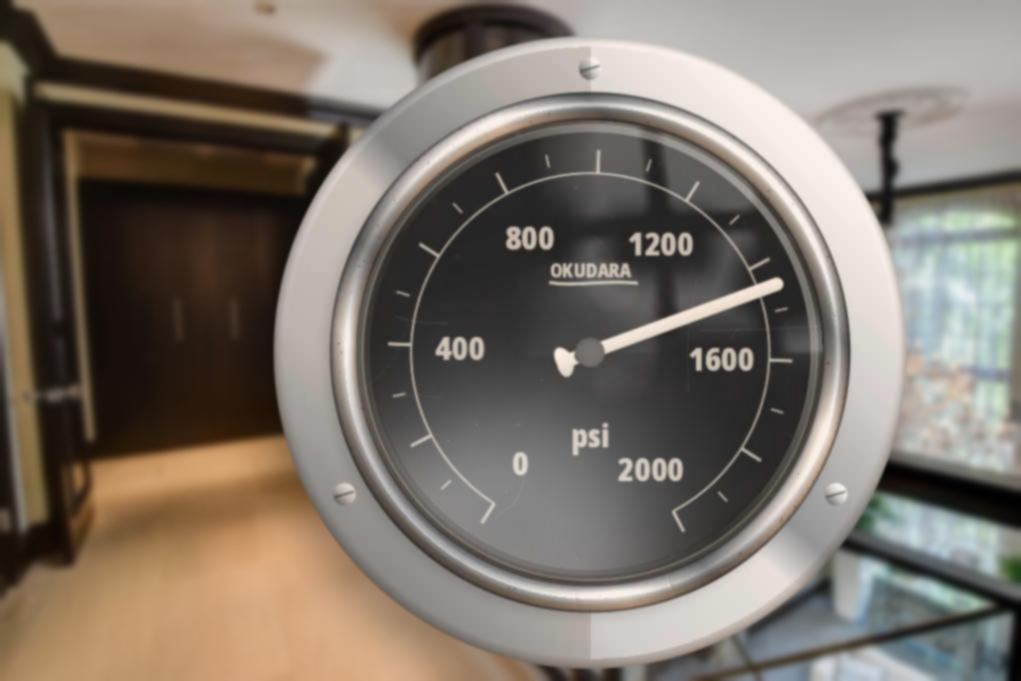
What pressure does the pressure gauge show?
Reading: 1450 psi
